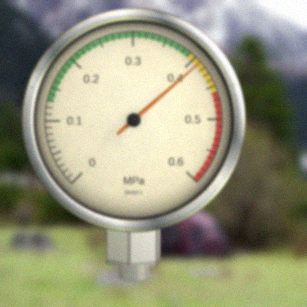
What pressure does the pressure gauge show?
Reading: 0.41 MPa
